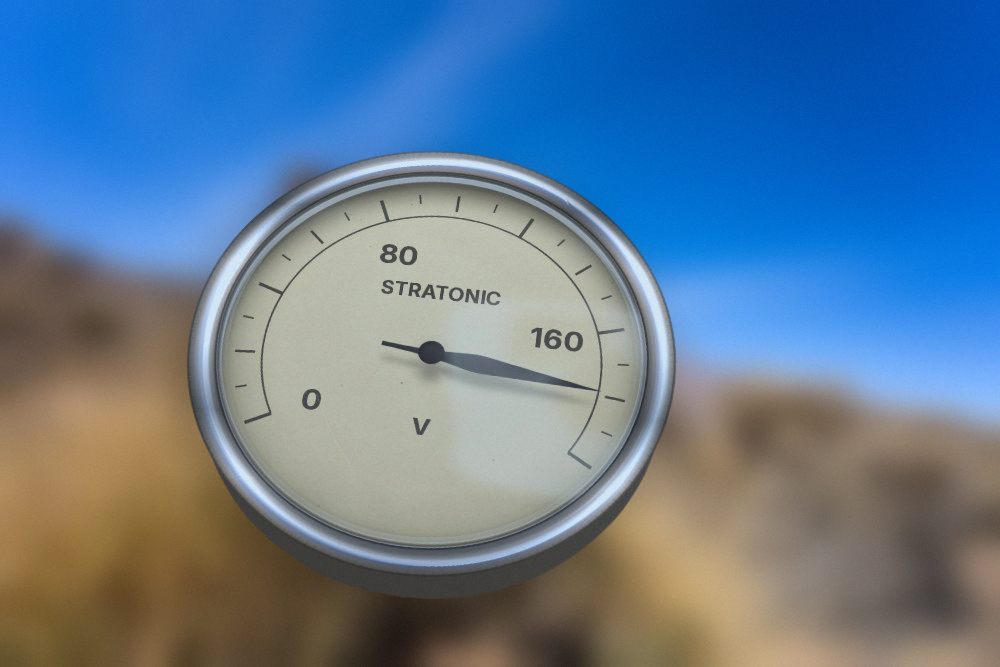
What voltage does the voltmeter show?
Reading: 180 V
